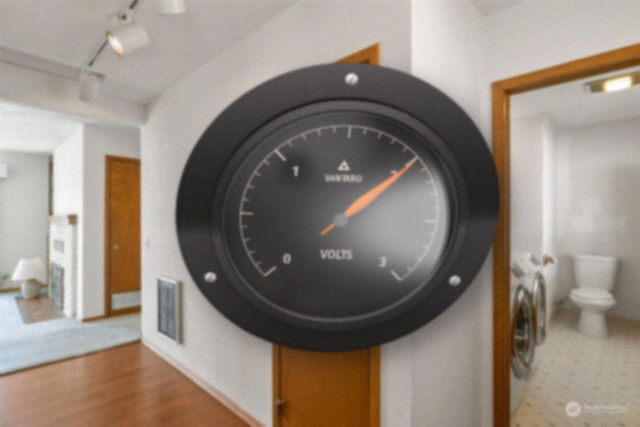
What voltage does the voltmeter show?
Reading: 2 V
